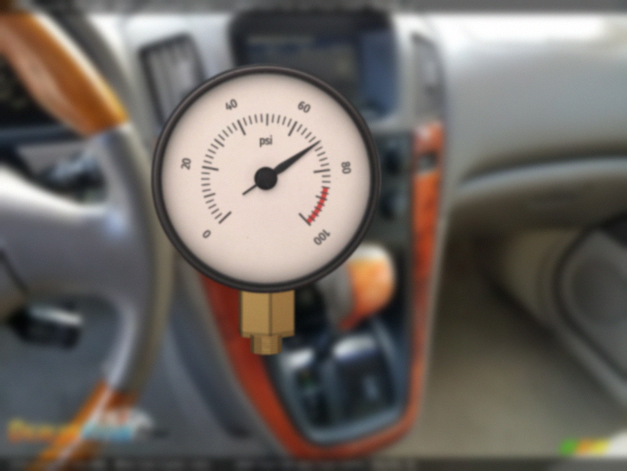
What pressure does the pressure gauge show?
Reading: 70 psi
